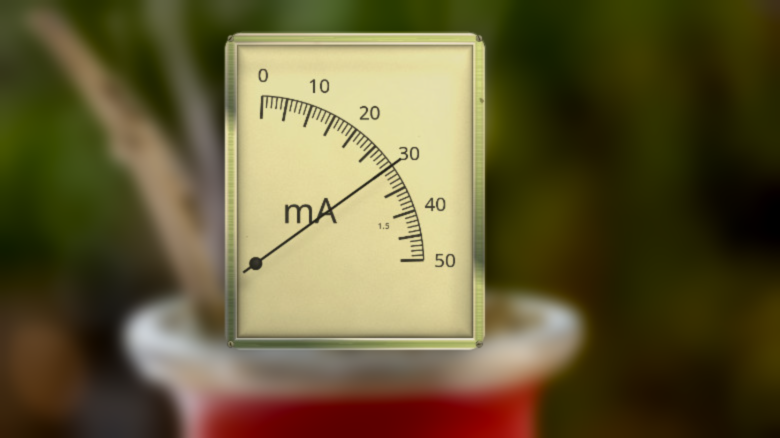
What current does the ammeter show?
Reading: 30 mA
